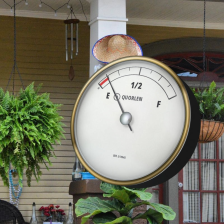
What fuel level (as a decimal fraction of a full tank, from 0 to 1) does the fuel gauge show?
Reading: 0.125
